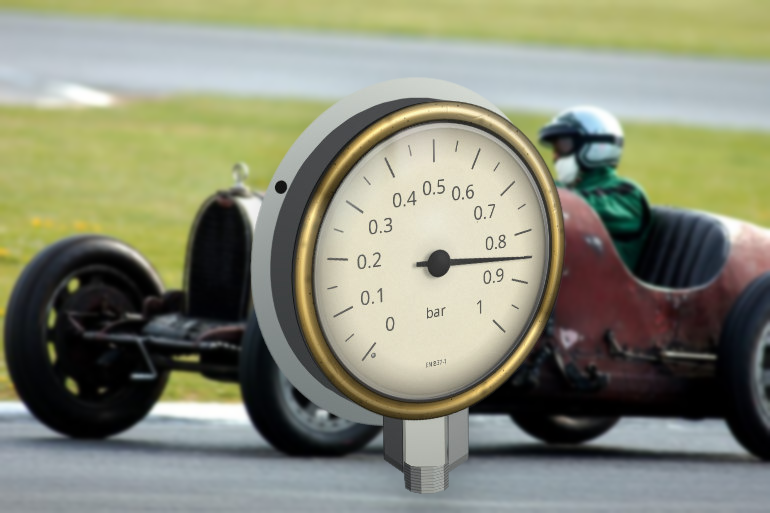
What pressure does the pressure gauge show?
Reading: 0.85 bar
